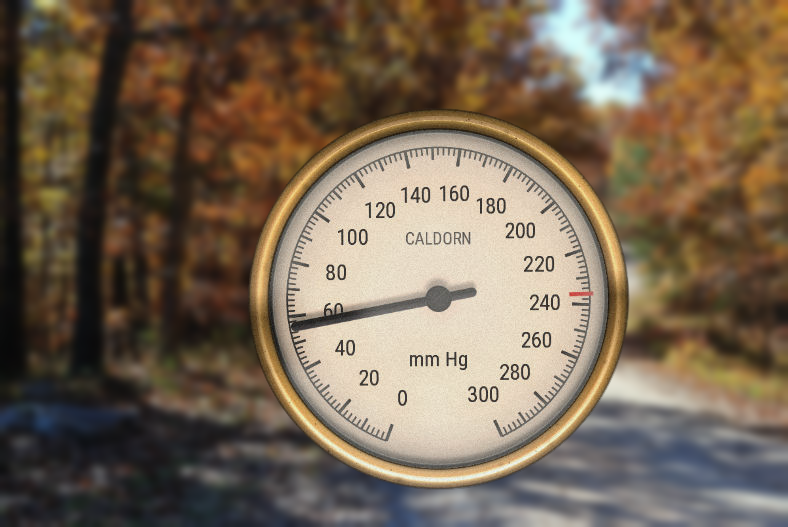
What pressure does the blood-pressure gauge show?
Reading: 56 mmHg
